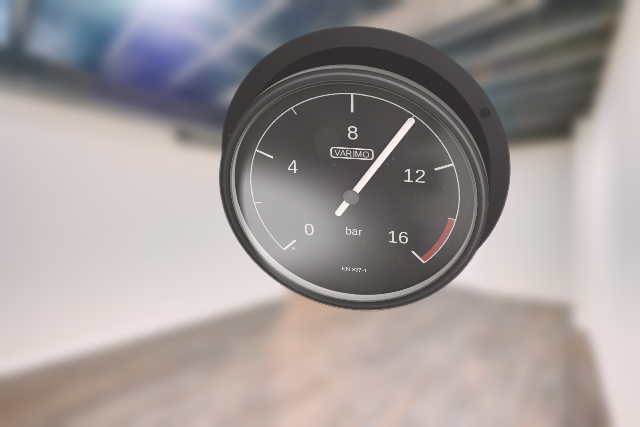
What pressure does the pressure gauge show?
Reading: 10 bar
